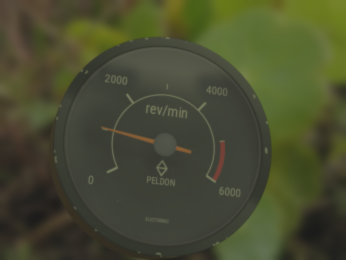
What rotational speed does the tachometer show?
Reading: 1000 rpm
